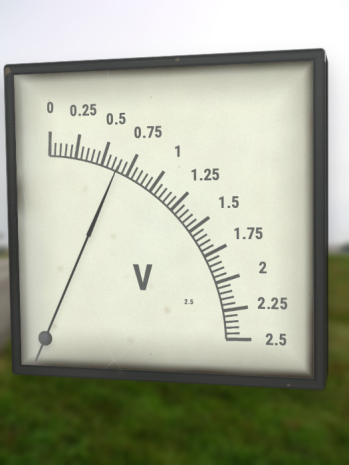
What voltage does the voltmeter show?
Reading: 0.65 V
